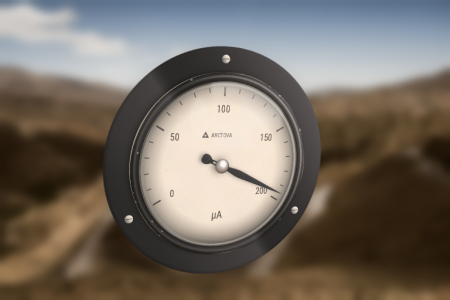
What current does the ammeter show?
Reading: 195 µA
